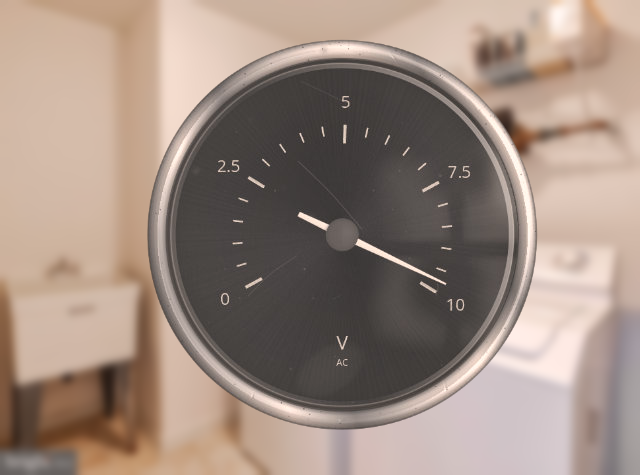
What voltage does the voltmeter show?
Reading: 9.75 V
